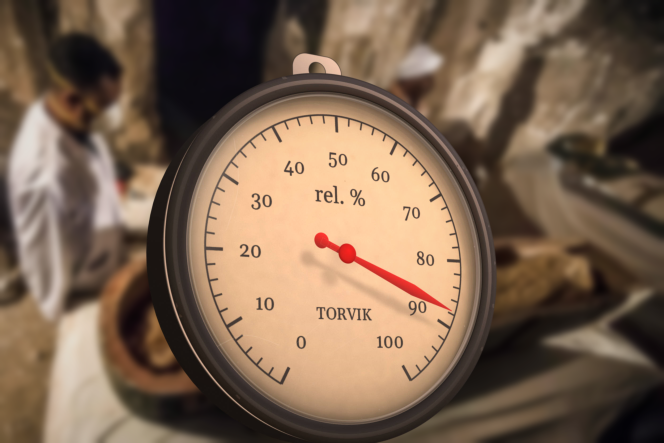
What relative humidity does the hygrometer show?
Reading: 88 %
